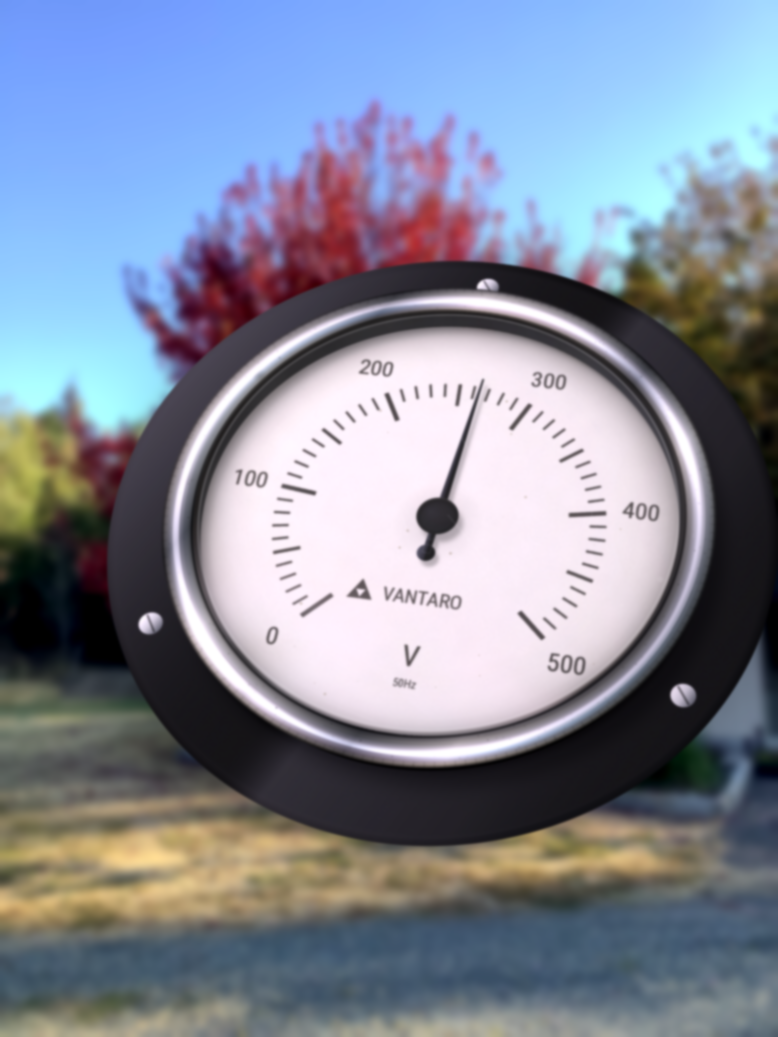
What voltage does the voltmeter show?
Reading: 265 V
